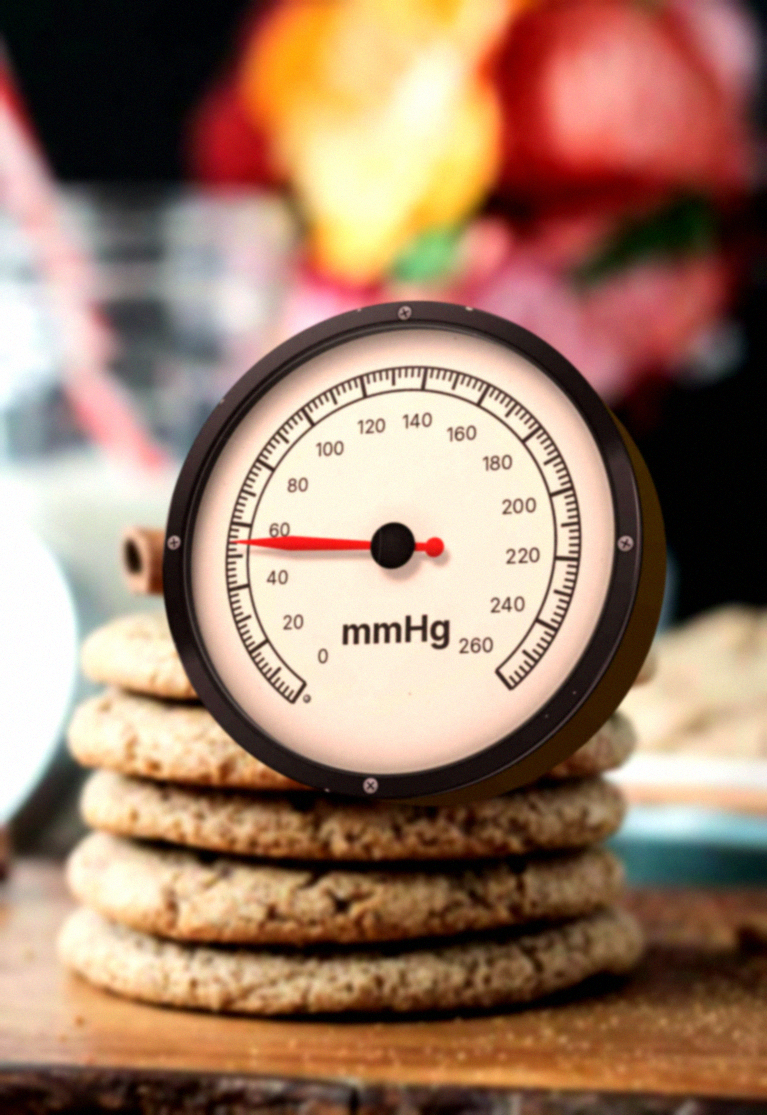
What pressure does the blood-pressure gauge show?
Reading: 54 mmHg
